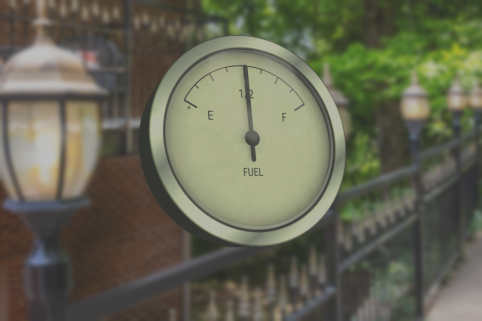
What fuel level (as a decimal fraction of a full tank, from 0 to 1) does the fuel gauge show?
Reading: 0.5
